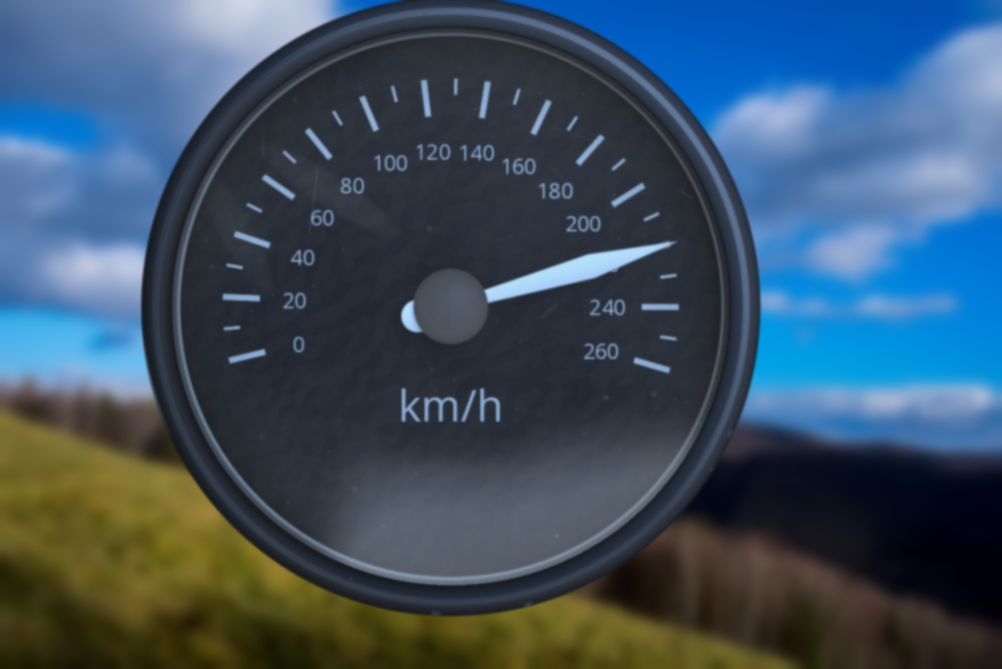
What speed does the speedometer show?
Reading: 220 km/h
